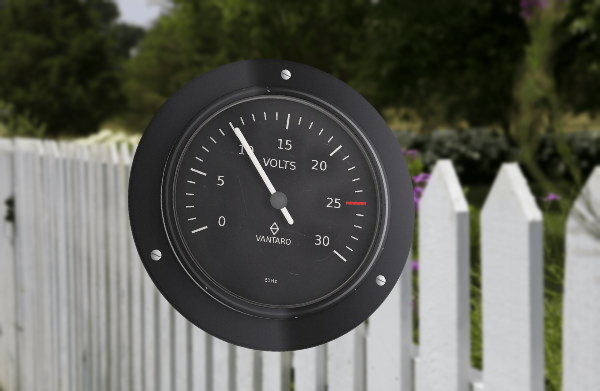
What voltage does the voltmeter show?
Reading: 10 V
